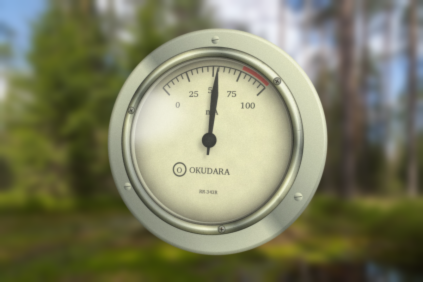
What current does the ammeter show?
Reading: 55 mA
